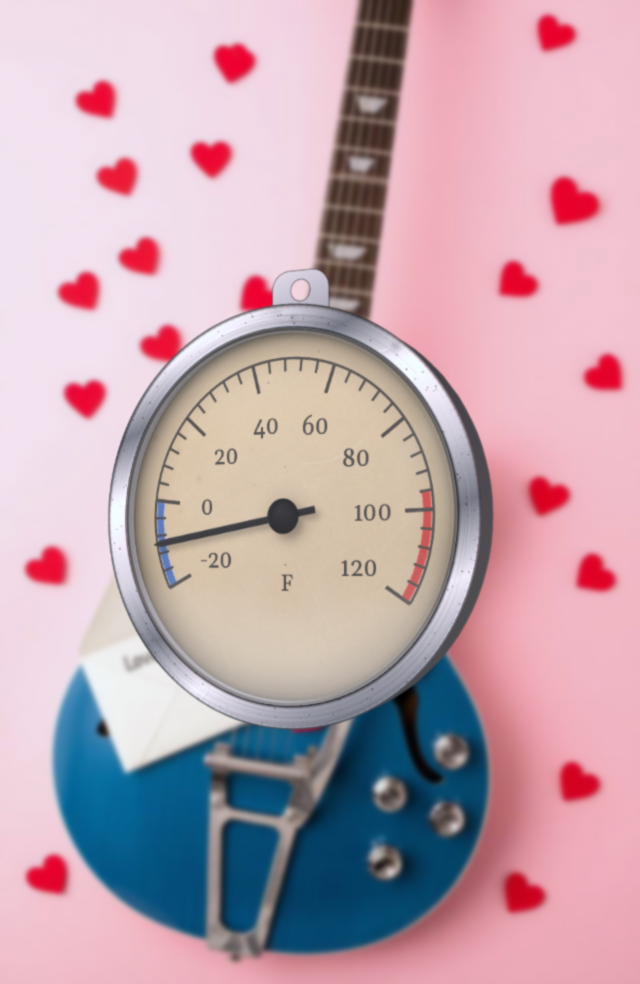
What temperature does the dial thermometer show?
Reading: -10 °F
